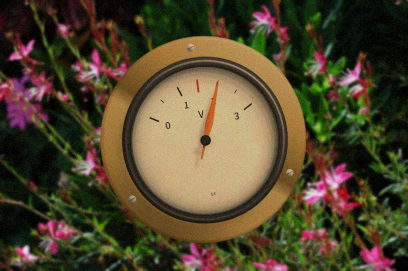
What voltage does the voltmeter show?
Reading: 2 V
